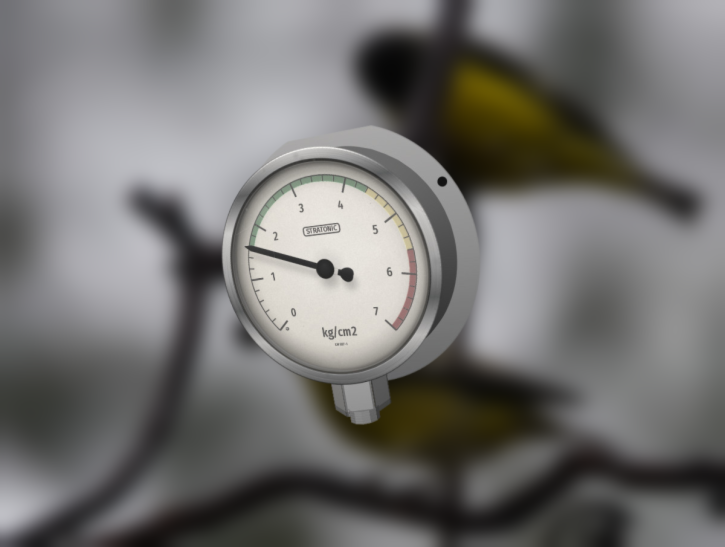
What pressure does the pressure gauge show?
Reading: 1.6 kg/cm²
